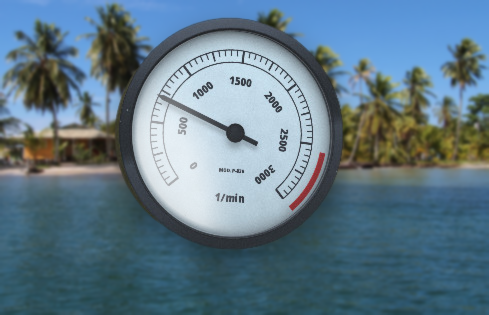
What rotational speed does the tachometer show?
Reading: 700 rpm
